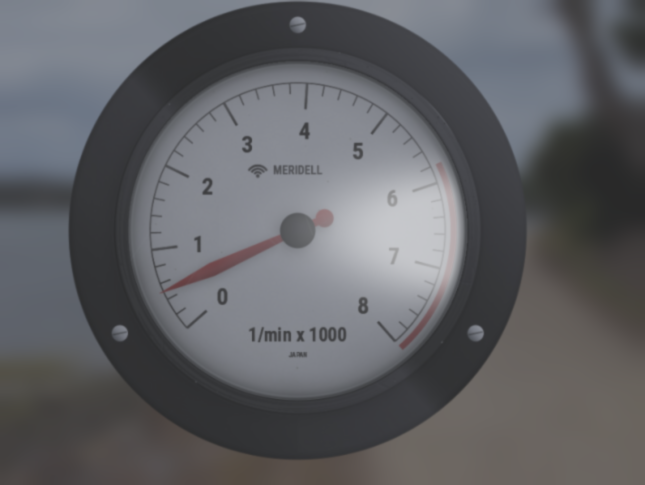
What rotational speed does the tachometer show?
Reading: 500 rpm
